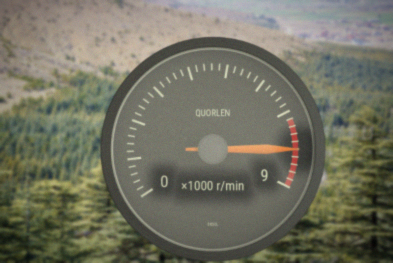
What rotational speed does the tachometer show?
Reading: 8000 rpm
